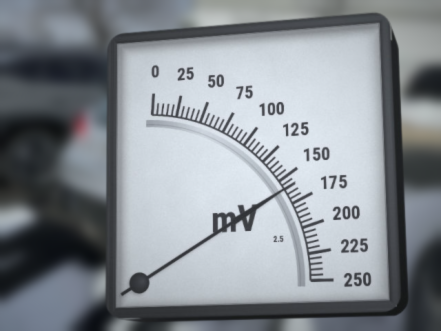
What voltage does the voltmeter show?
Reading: 160 mV
